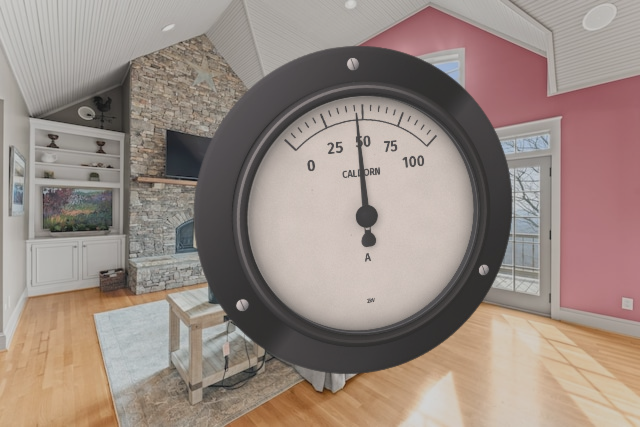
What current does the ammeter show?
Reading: 45 A
